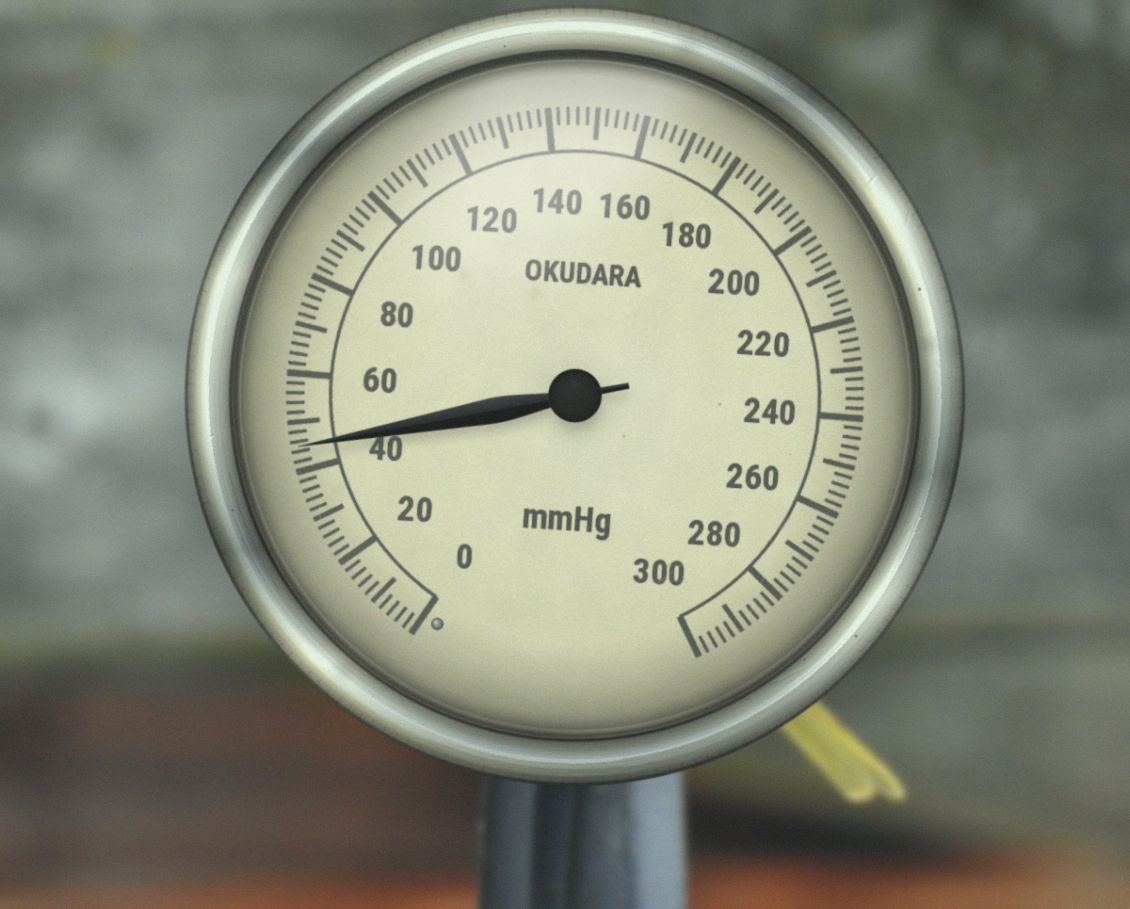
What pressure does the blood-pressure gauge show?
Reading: 45 mmHg
